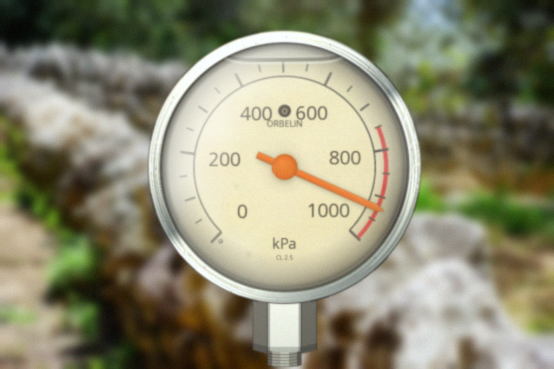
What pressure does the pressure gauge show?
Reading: 925 kPa
